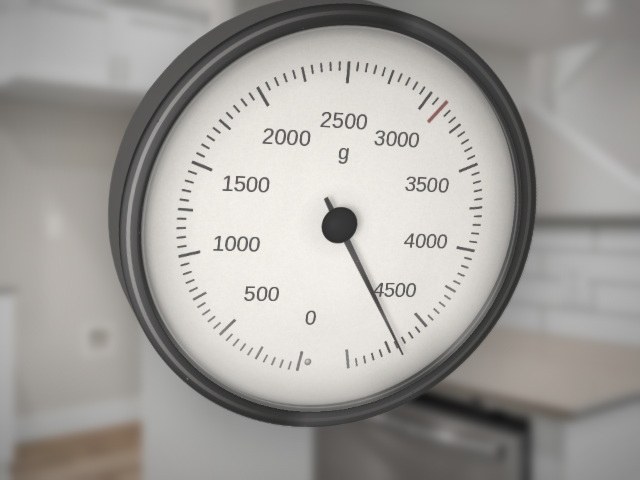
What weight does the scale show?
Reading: 4700 g
